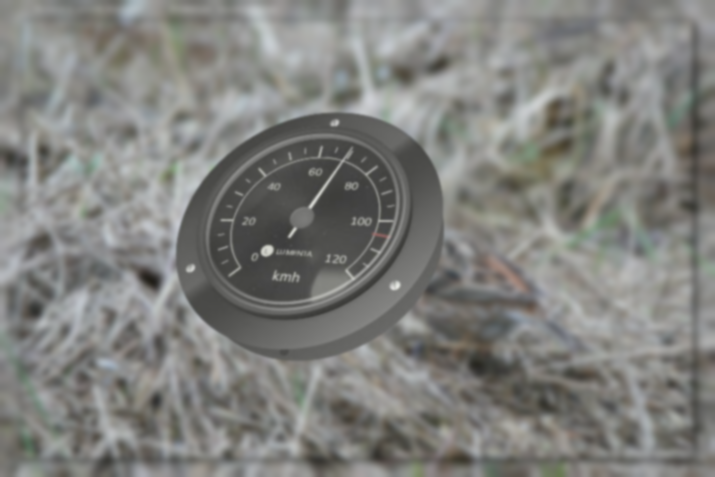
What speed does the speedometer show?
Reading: 70 km/h
